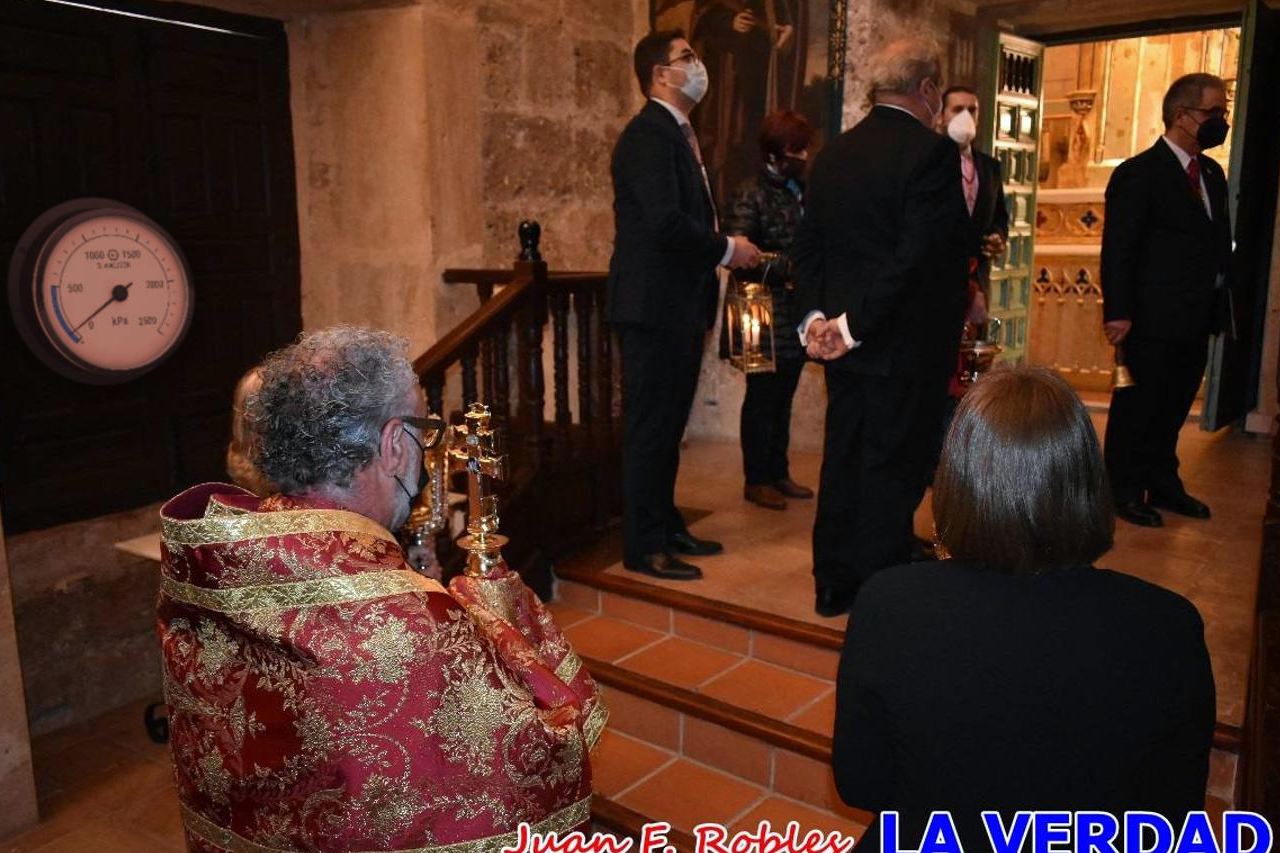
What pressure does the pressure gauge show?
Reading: 100 kPa
